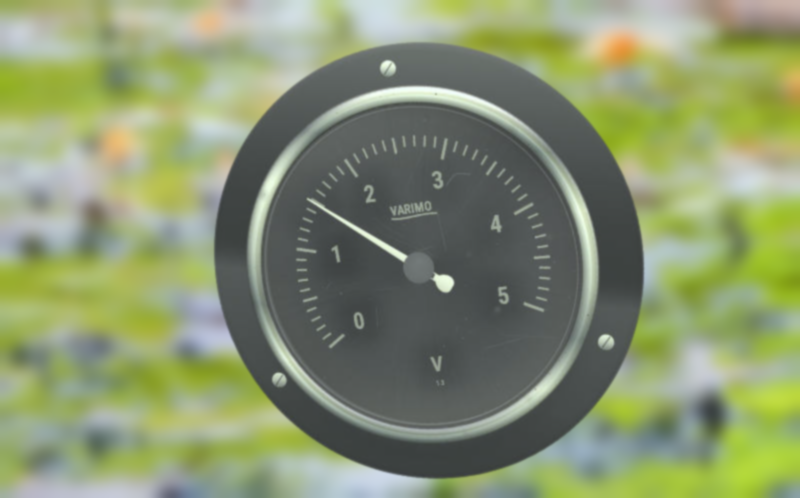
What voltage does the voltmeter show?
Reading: 1.5 V
